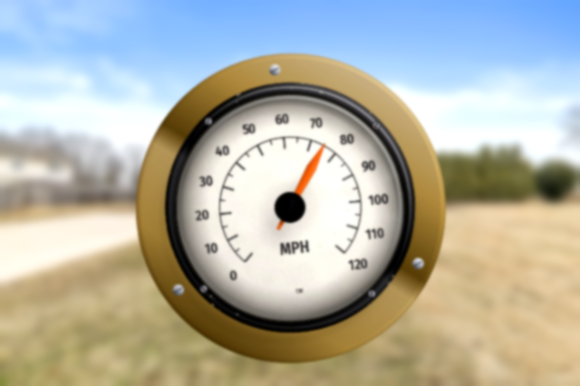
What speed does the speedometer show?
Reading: 75 mph
